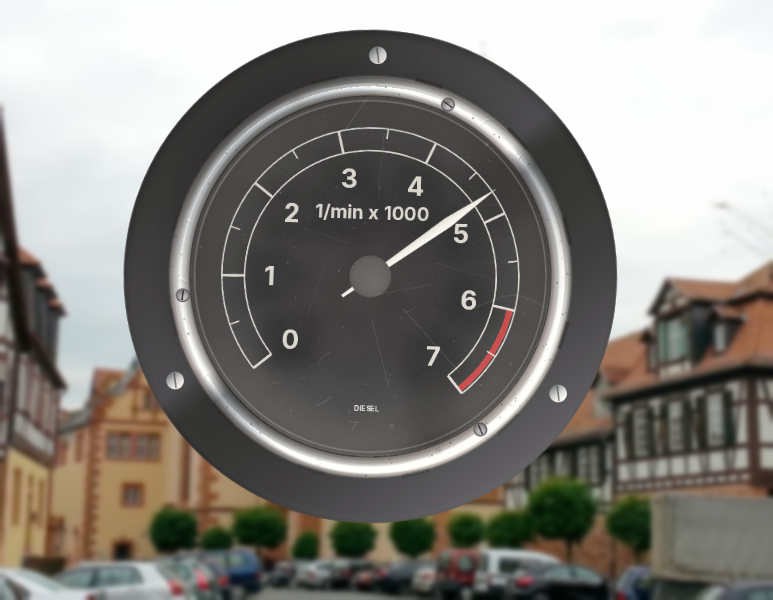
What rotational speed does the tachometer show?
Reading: 4750 rpm
